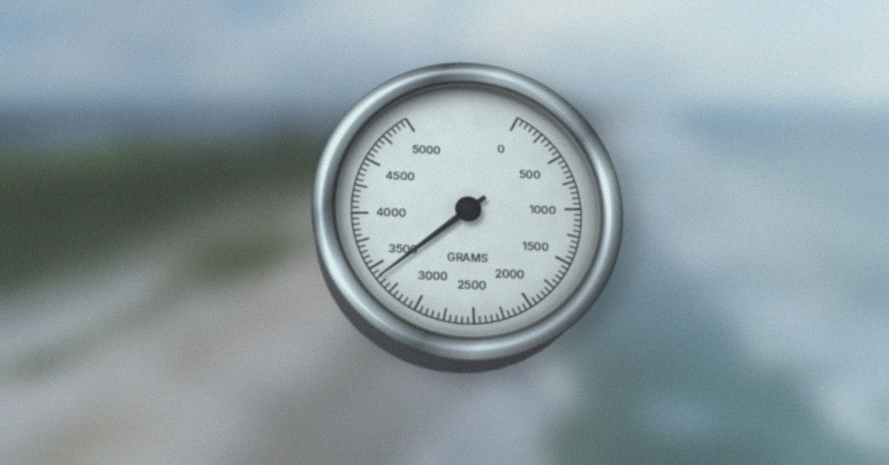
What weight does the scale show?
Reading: 3400 g
